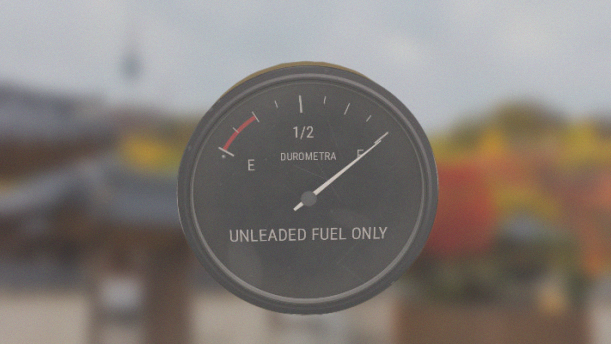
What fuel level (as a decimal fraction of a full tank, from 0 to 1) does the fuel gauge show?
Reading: 1
